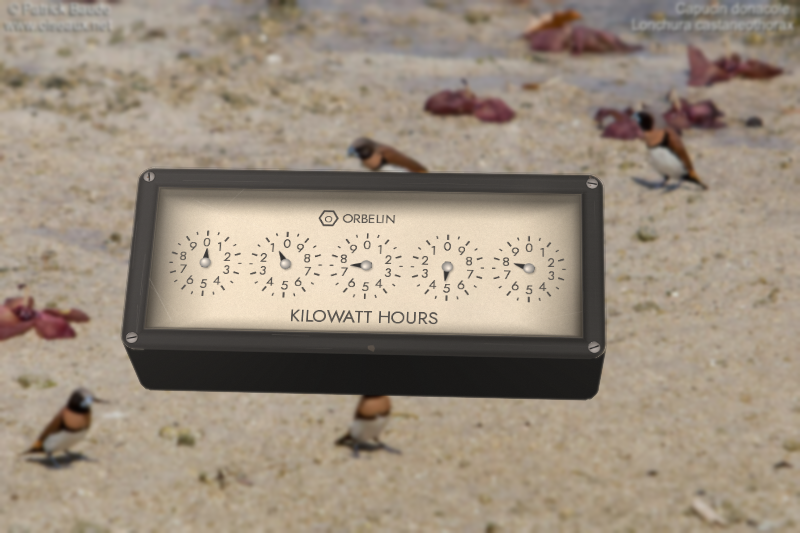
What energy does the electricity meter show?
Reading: 748 kWh
